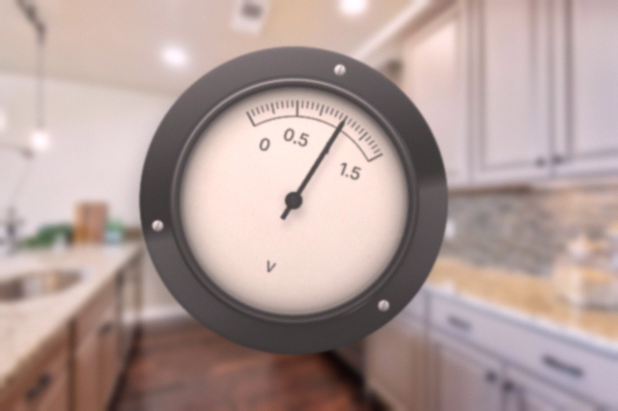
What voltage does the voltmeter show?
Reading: 1 V
